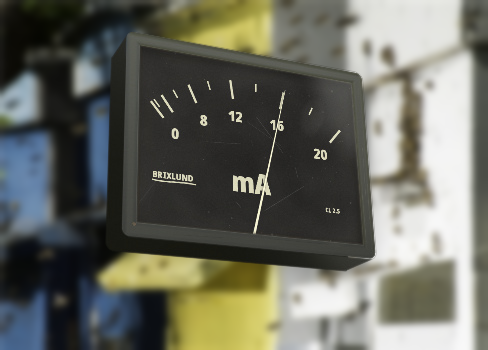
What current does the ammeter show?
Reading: 16 mA
